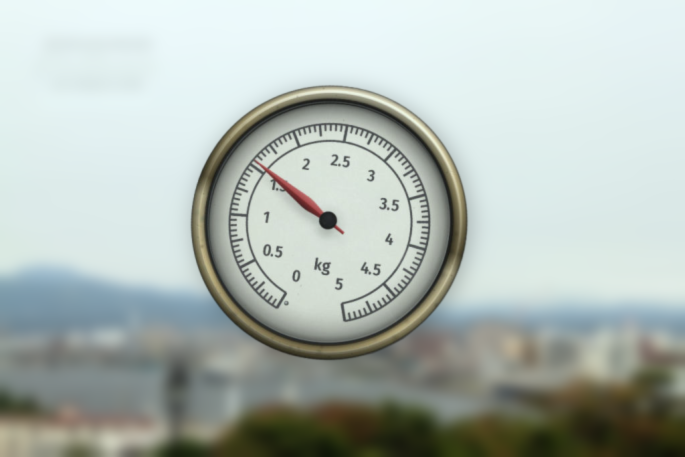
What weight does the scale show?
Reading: 1.55 kg
